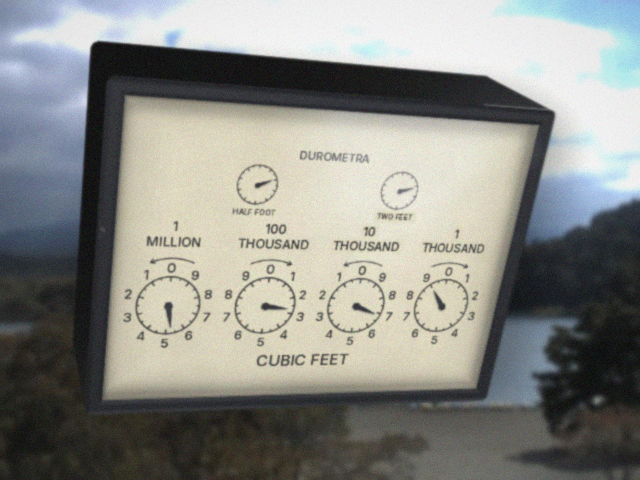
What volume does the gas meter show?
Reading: 526900 ft³
